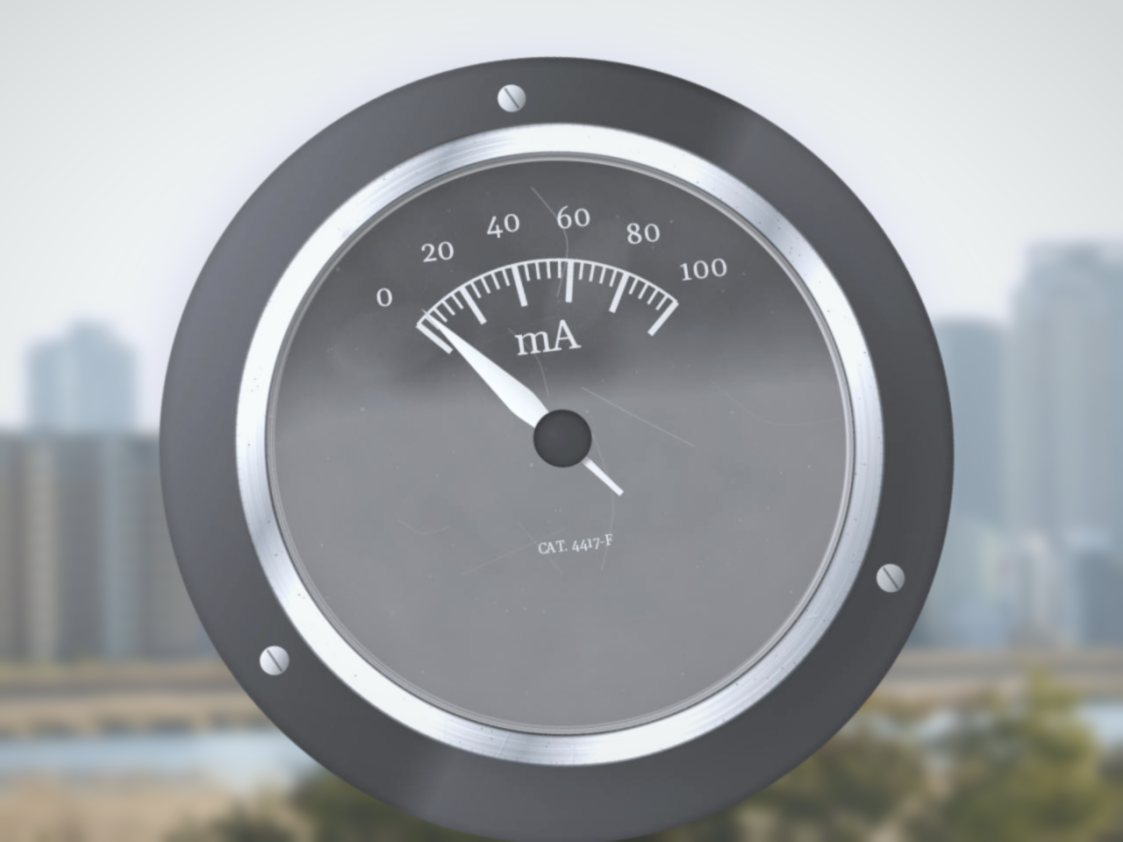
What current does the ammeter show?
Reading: 4 mA
